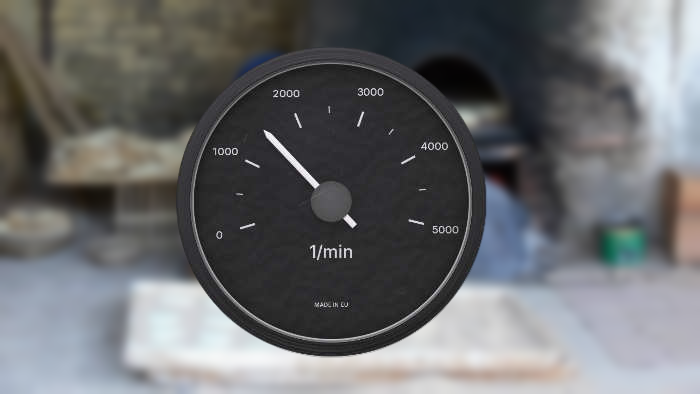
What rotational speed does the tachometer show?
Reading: 1500 rpm
